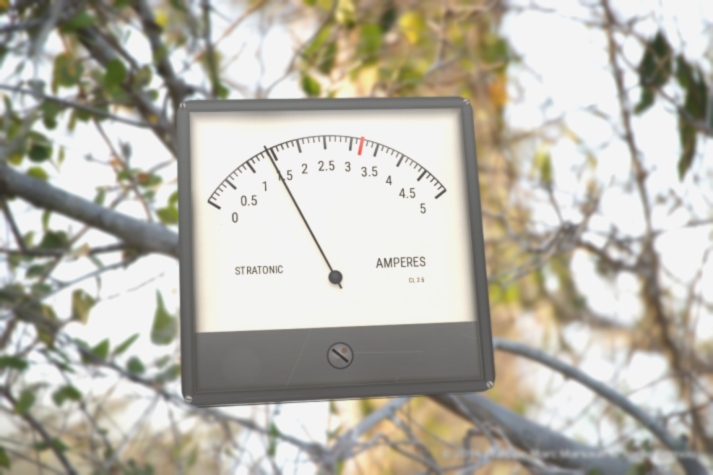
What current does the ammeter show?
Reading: 1.4 A
